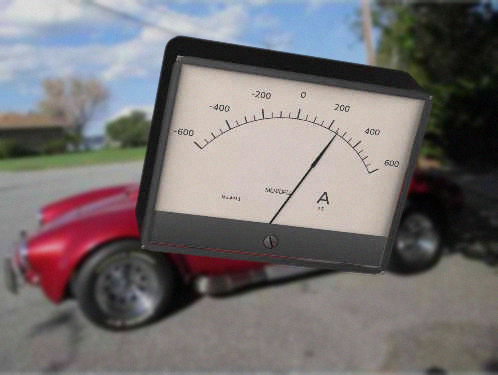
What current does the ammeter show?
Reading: 250 A
